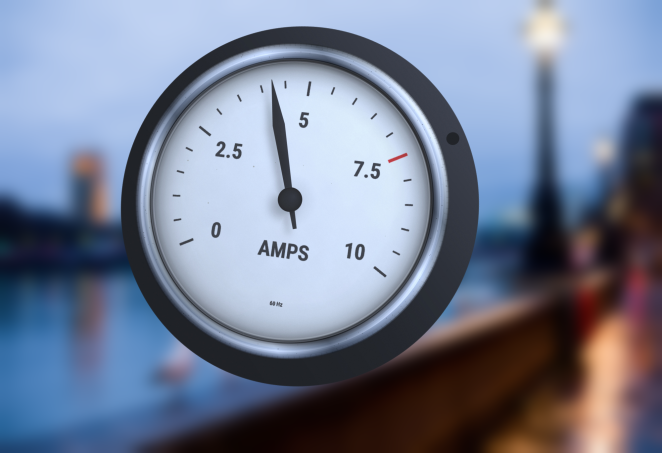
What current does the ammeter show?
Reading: 4.25 A
